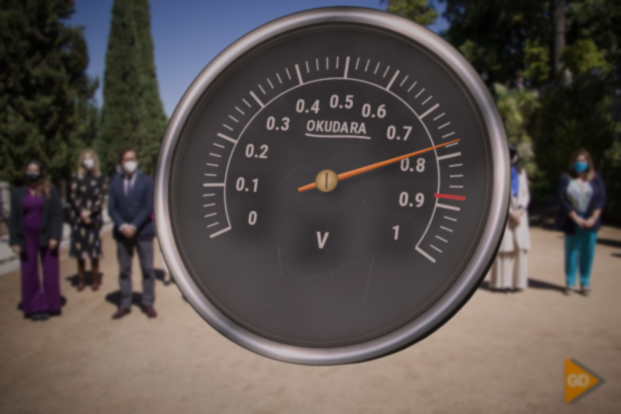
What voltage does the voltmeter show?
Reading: 0.78 V
